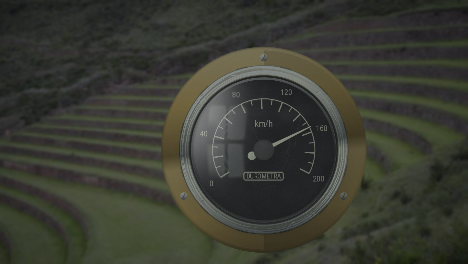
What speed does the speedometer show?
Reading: 155 km/h
